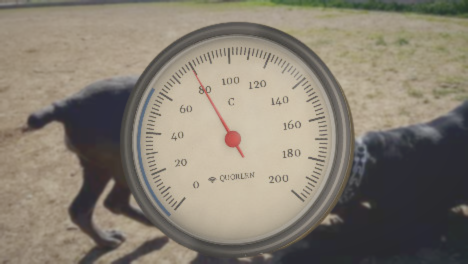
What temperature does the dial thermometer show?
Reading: 80 °C
